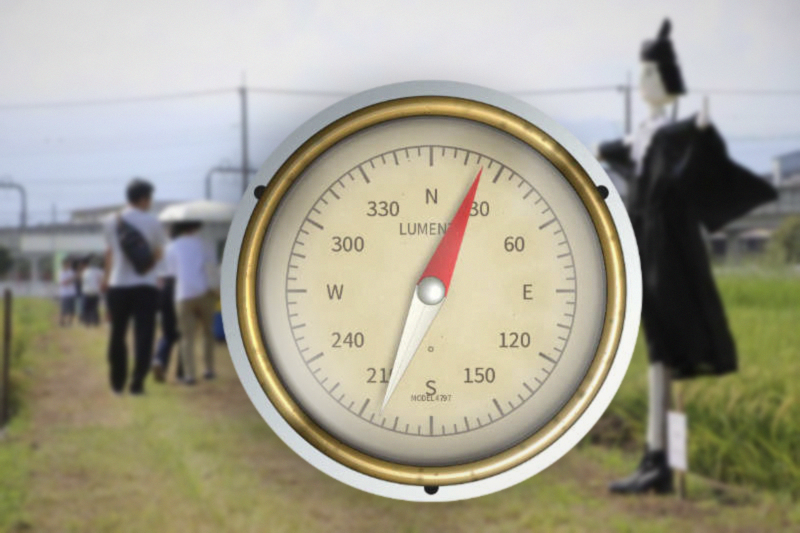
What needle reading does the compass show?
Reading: 22.5 °
